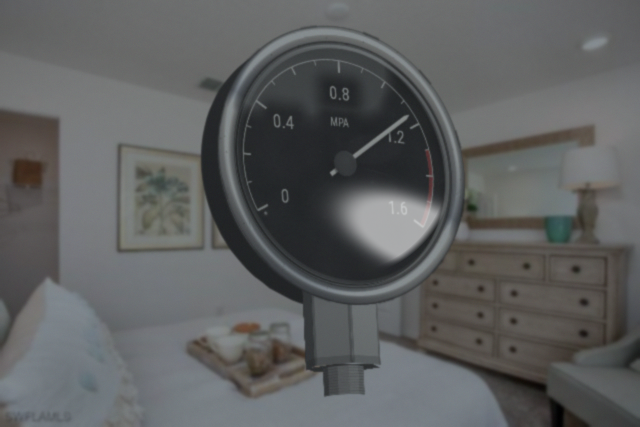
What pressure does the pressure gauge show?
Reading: 1.15 MPa
